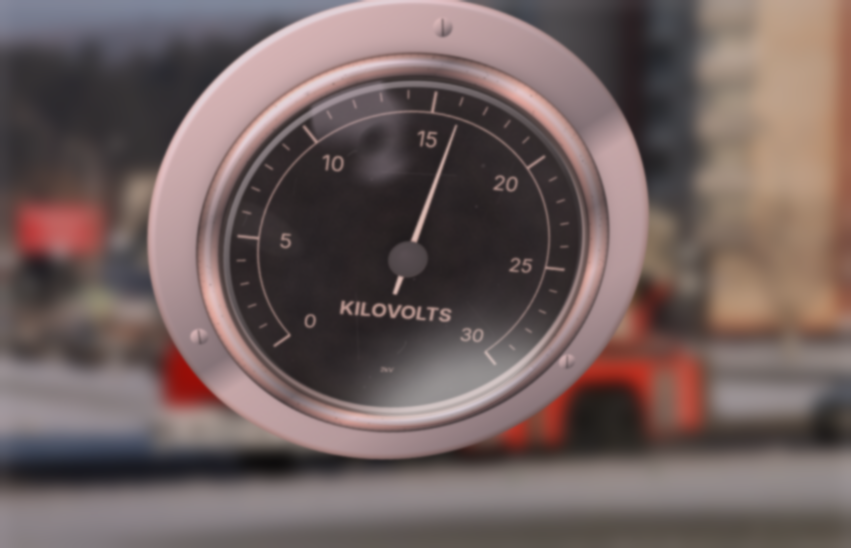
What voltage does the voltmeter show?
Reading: 16 kV
